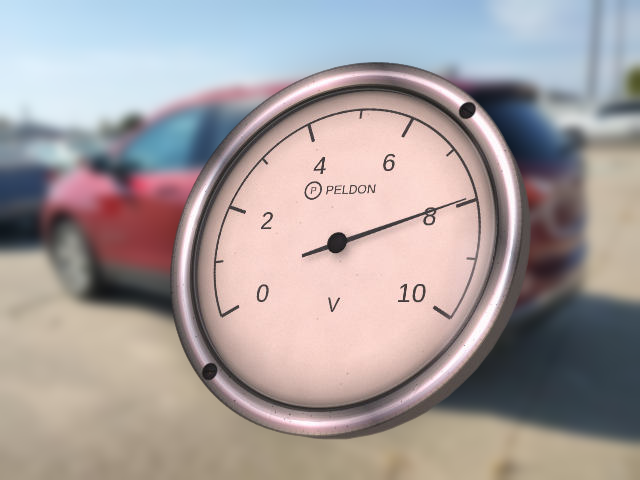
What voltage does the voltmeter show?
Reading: 8 V
